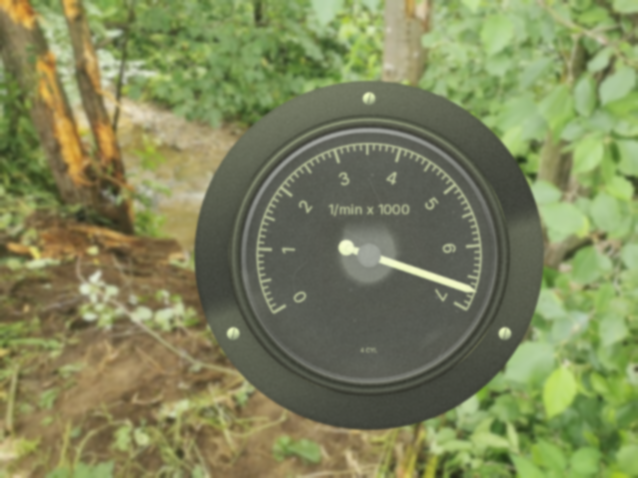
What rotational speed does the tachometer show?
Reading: 6700 rpm
